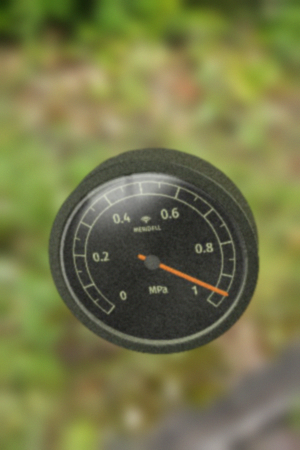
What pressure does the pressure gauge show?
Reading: 0.95 MPa
